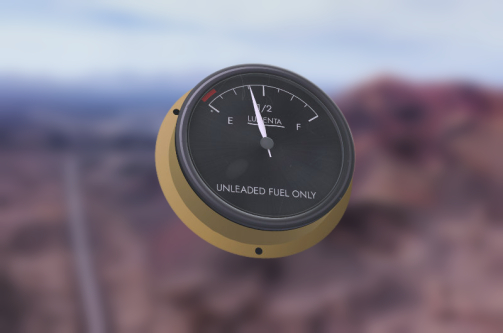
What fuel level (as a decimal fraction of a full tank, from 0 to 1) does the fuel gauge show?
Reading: 0.375
